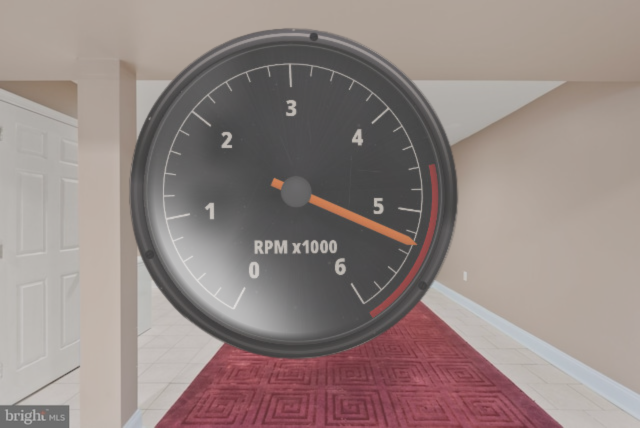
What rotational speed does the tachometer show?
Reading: 5300 rpm
